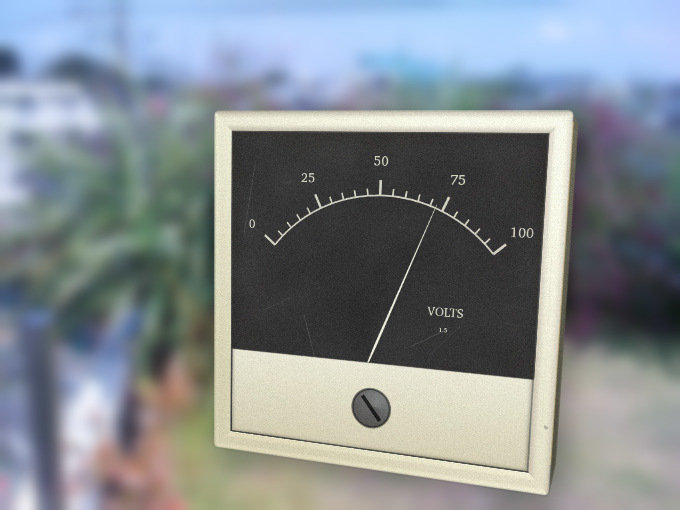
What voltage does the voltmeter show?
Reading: 72.5 V
